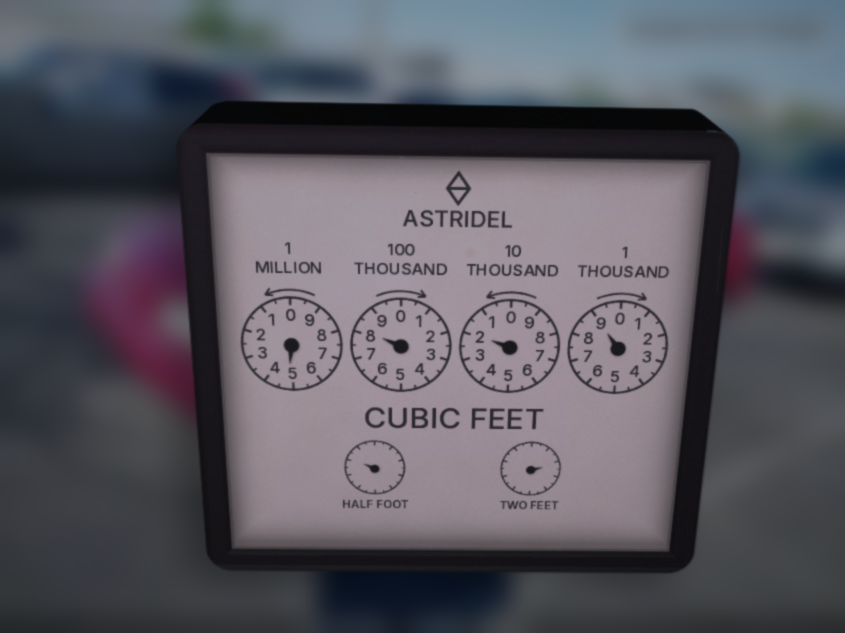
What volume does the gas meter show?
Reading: 481900 ft³
